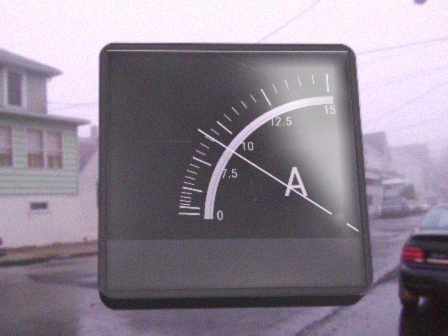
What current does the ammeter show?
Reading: 9 A
